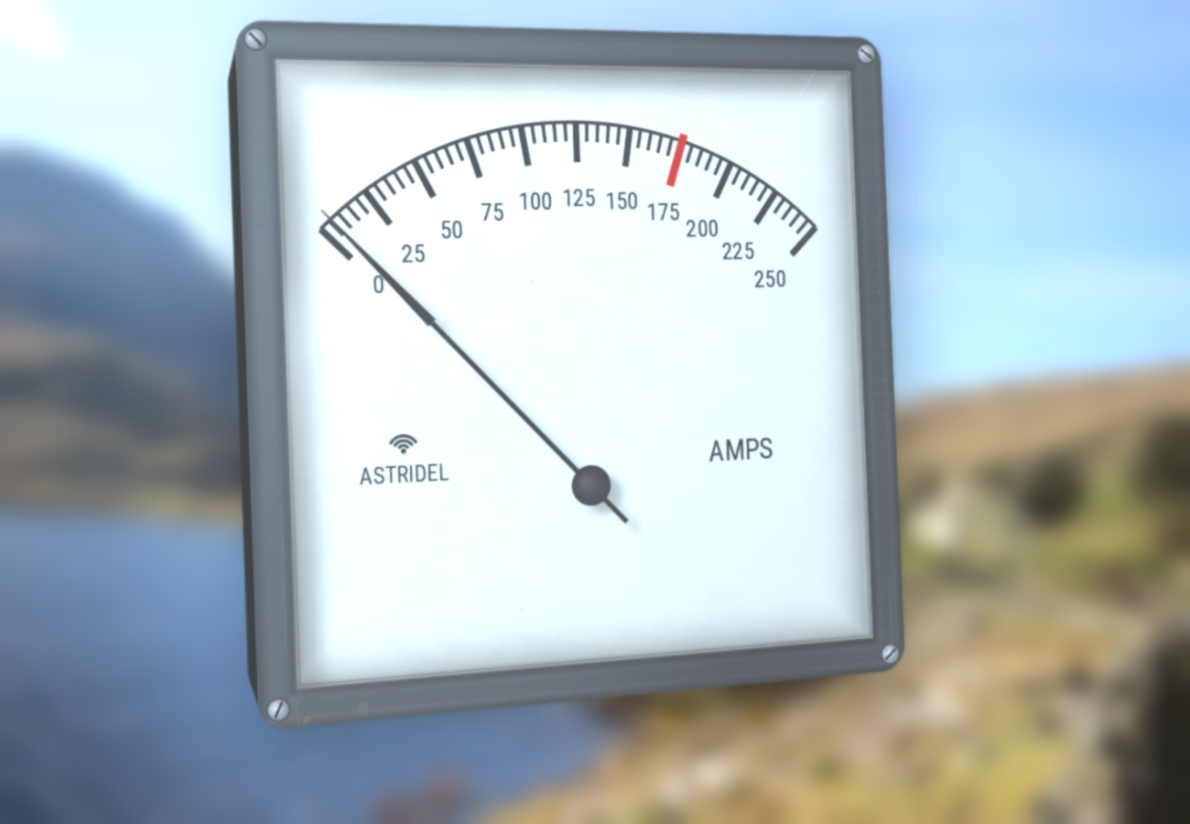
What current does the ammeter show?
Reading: 5 A
